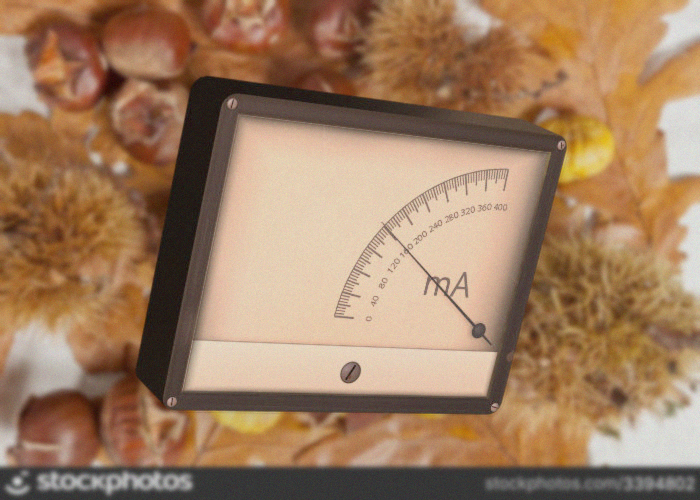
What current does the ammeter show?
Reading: 160 mA
